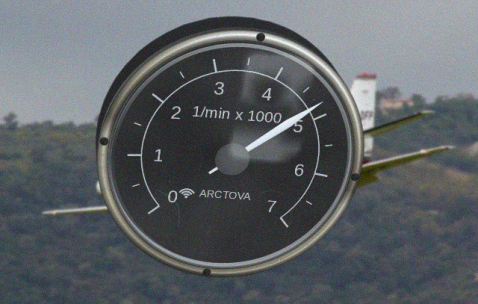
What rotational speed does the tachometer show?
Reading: 4750 rpm
